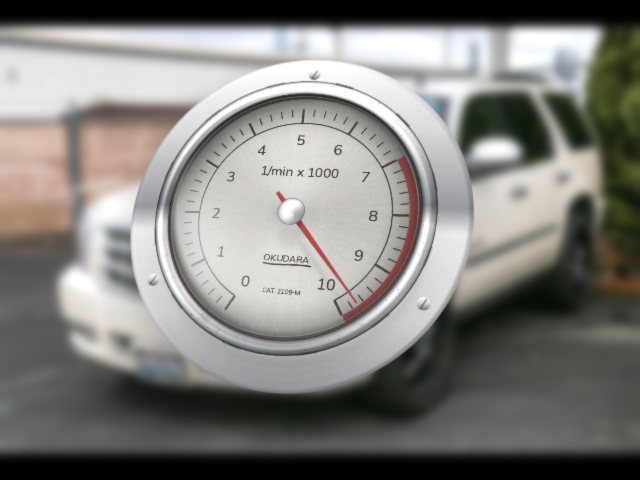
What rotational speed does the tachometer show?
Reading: 9700 rpm
